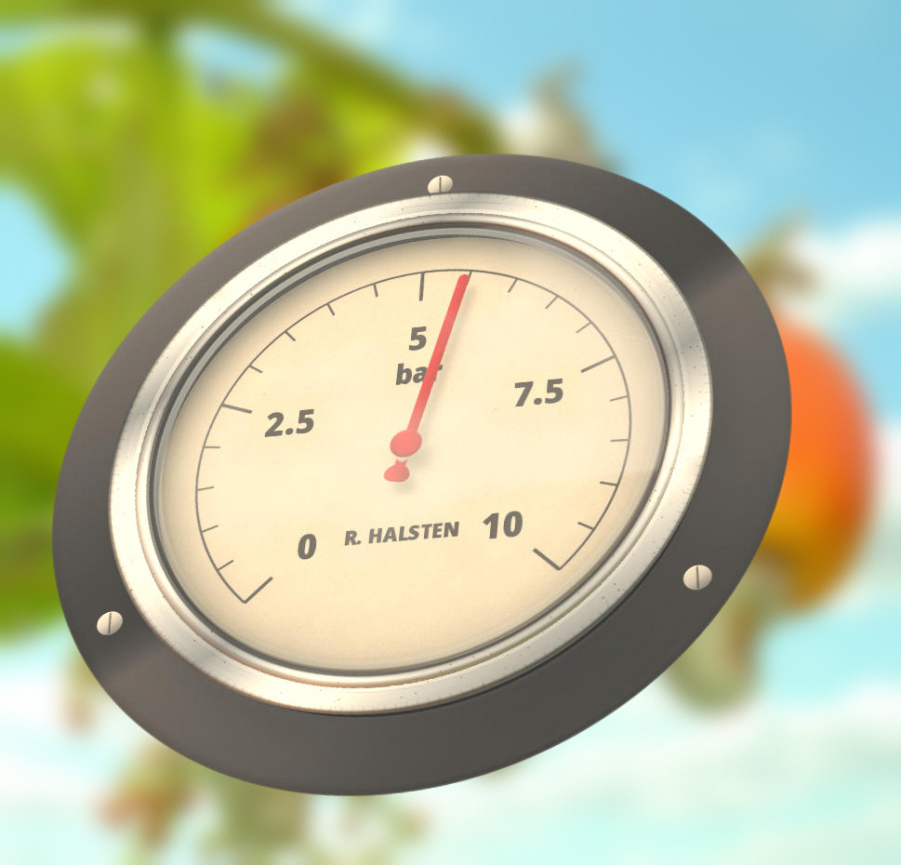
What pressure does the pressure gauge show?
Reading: 5.5 bar
